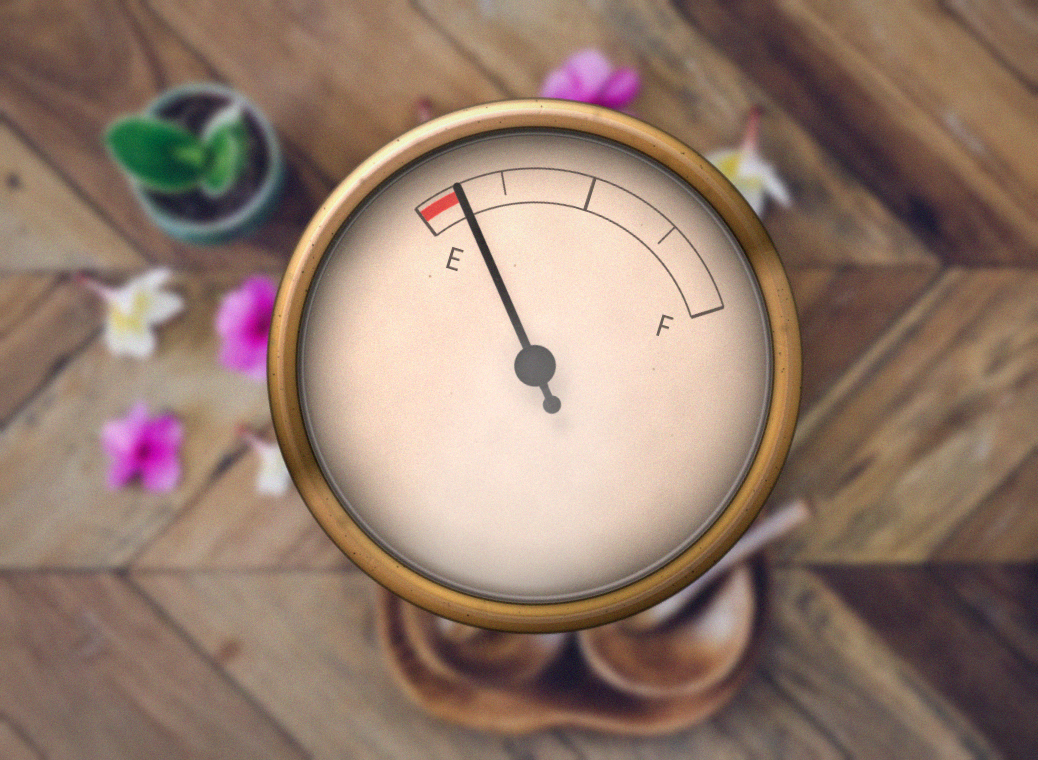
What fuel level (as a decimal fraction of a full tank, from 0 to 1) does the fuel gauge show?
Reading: 0.125
